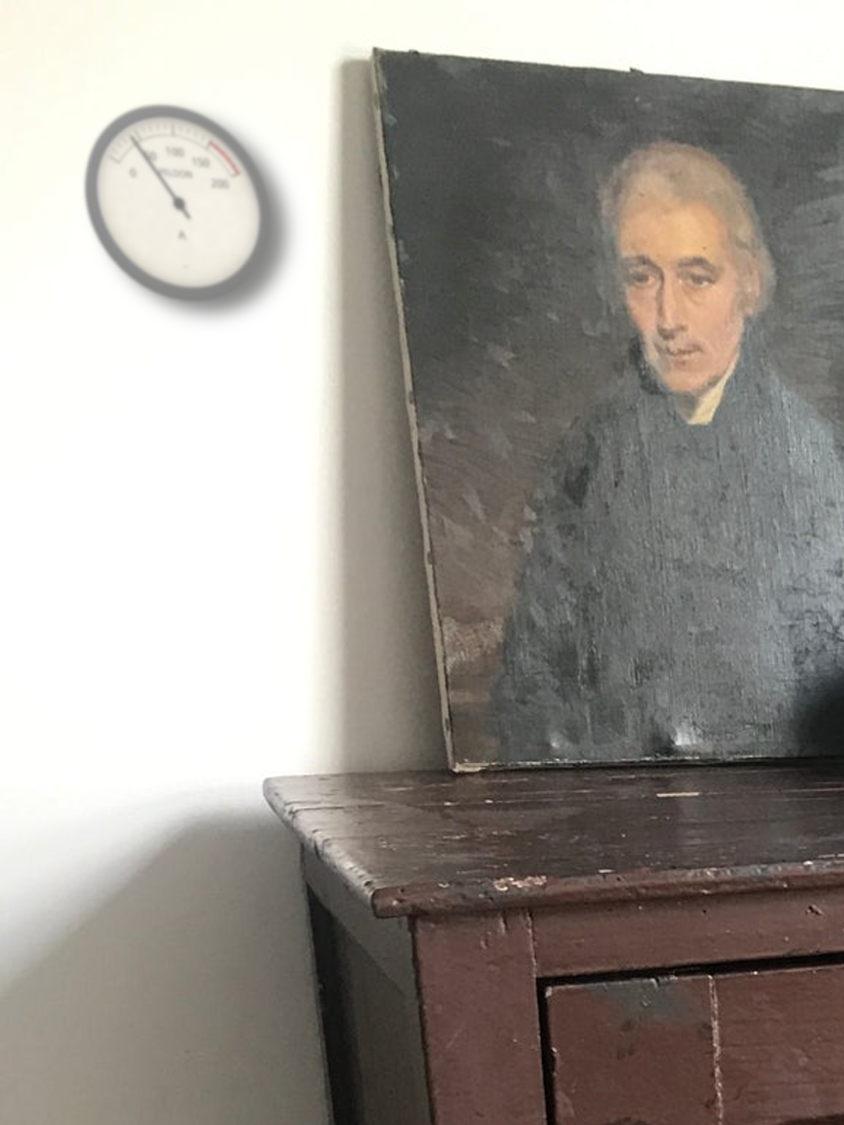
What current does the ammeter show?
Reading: 40 A
